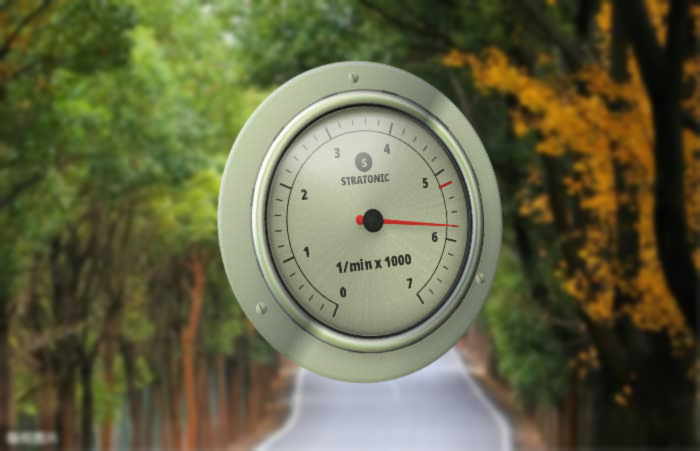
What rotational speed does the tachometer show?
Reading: 5800 rpm
